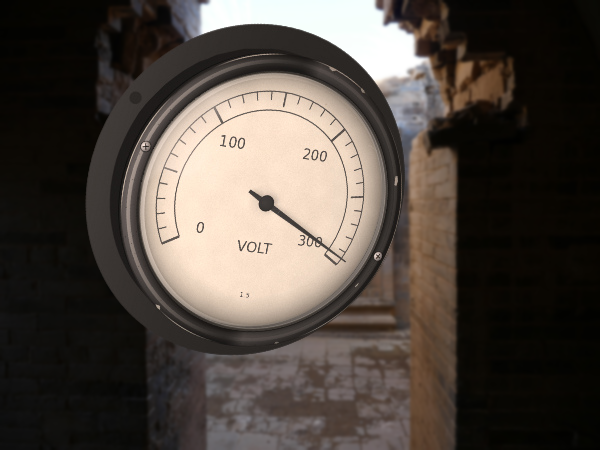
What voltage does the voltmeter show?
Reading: 295 V
